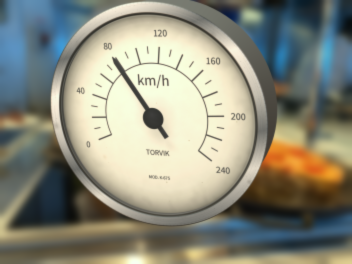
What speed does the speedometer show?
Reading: 80 km/h
